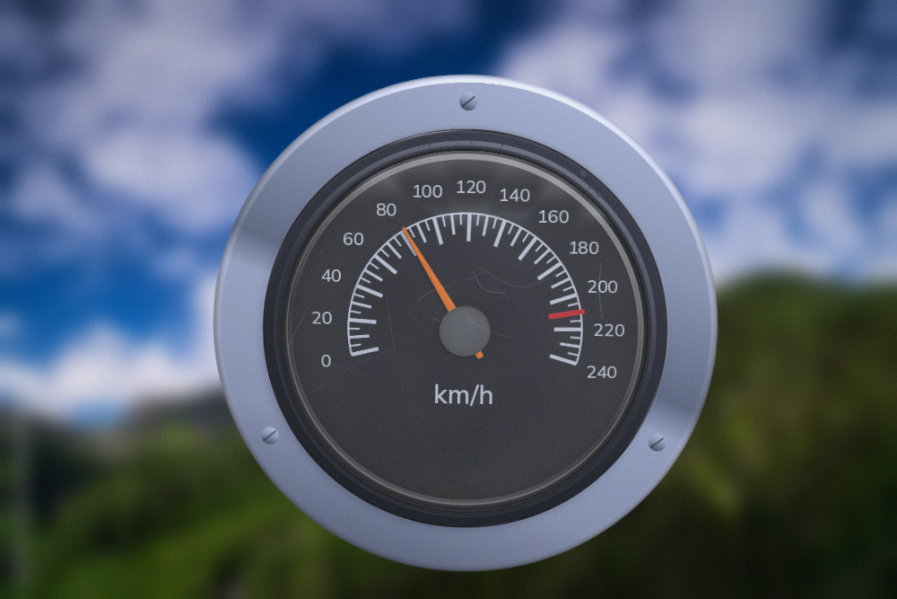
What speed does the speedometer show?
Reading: 82.5 km/h
